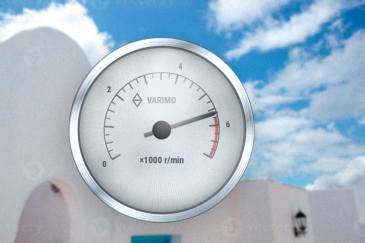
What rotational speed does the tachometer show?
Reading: 5625 rpm
